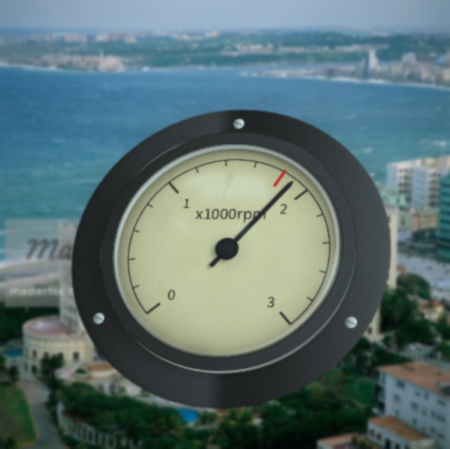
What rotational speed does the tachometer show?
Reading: 1900 rpm
